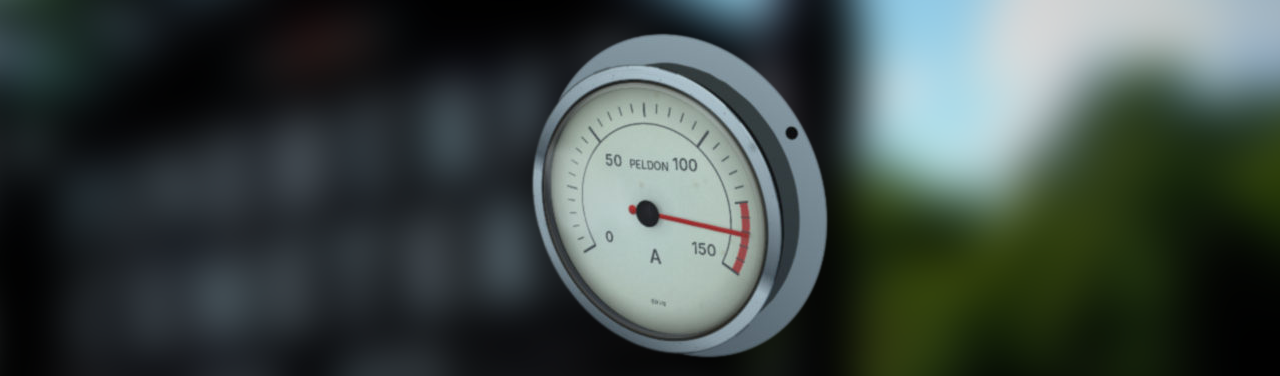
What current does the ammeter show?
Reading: 135 A
